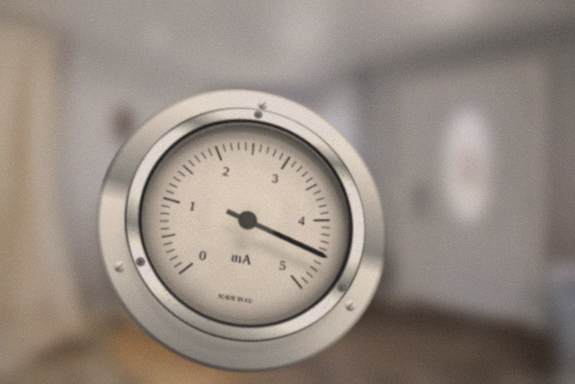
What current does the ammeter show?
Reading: 4.5 mA
